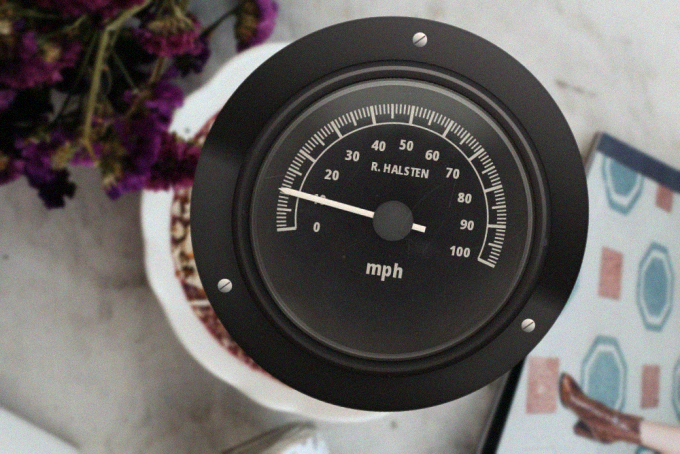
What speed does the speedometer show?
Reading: 10 mph
